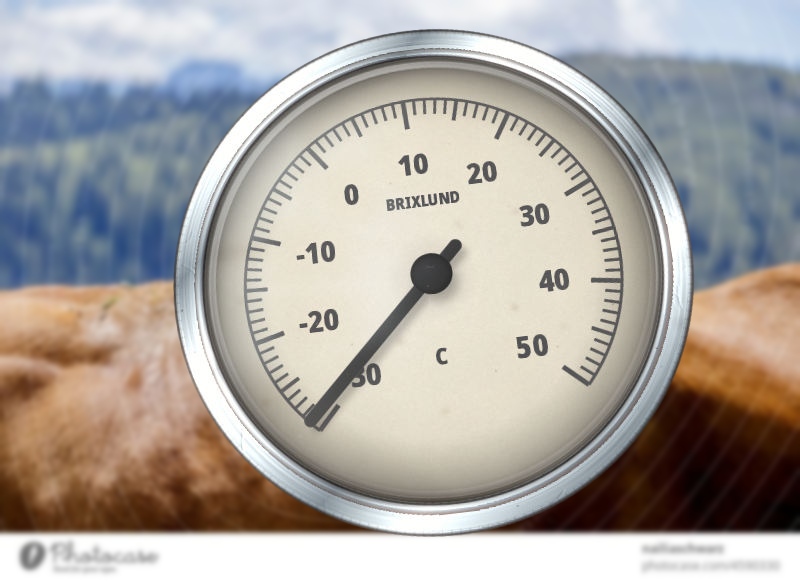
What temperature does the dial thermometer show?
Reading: -29 °C
